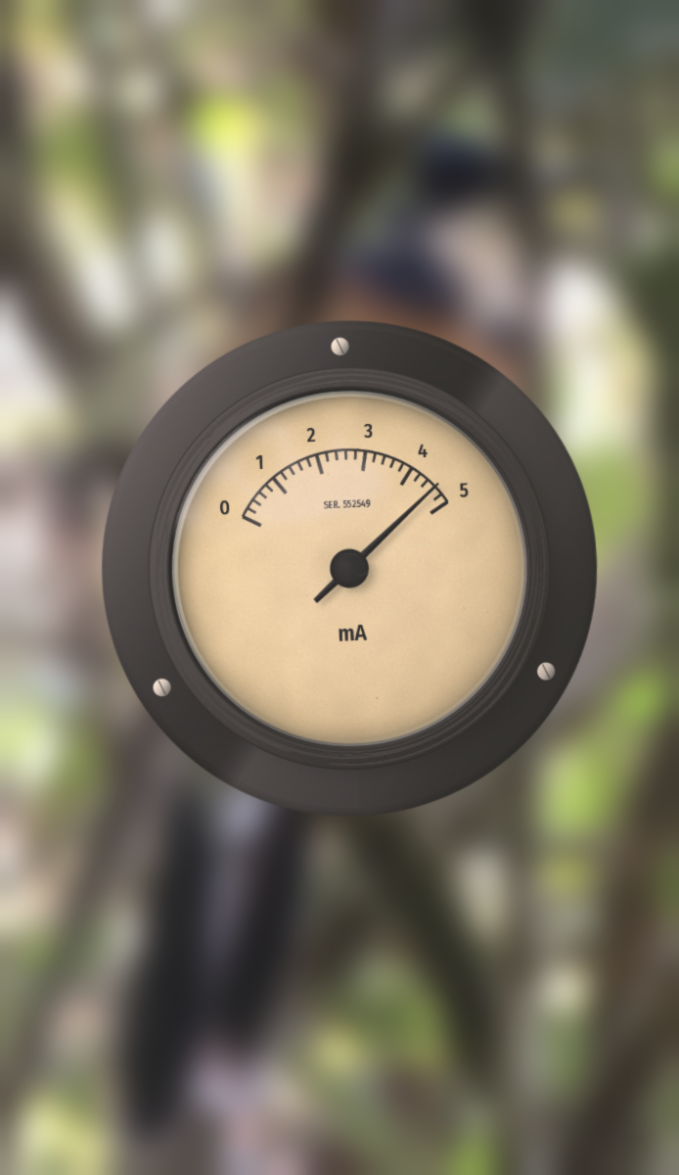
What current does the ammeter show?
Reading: 4.6 mA
